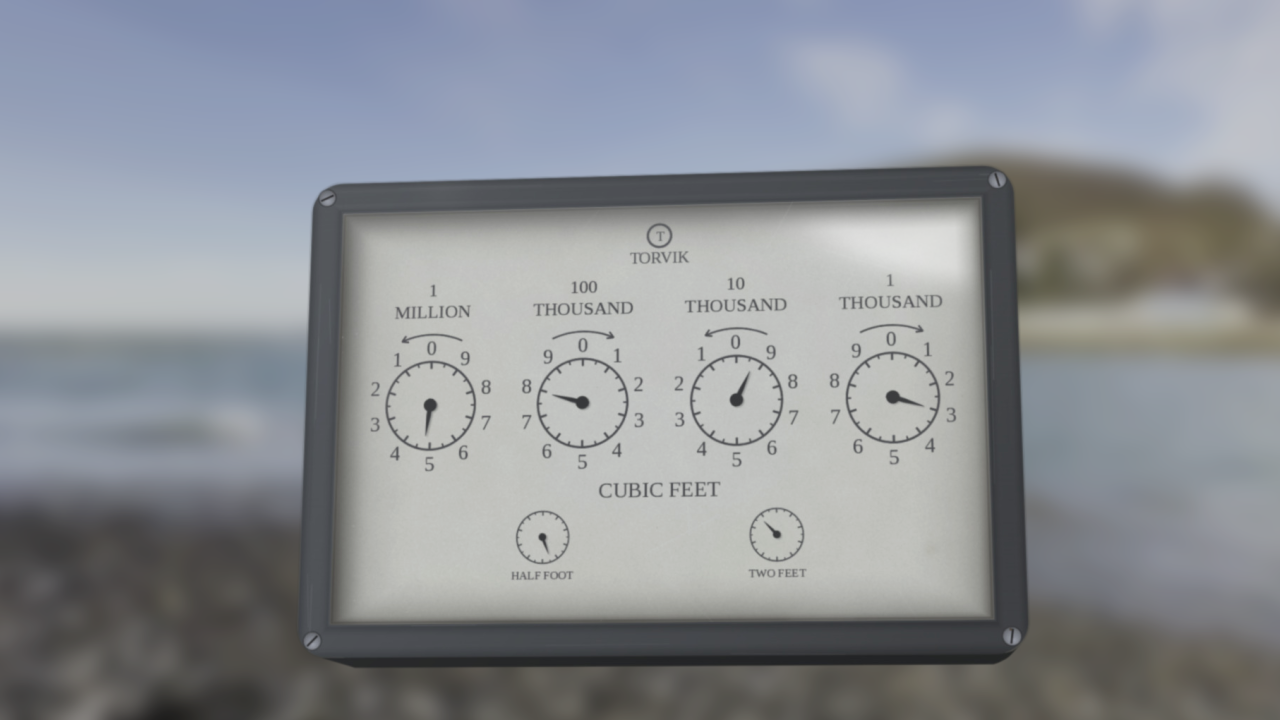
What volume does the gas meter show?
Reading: 479300 ft³
